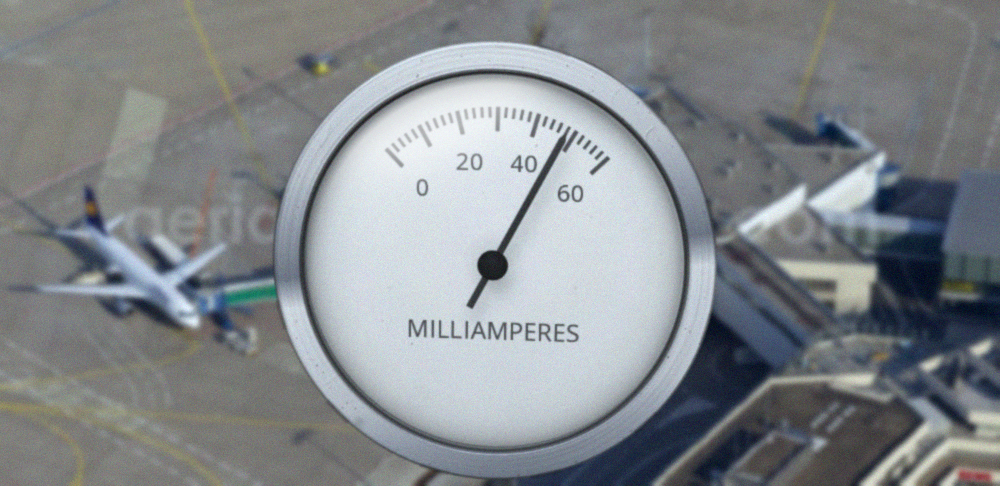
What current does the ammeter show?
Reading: 48 mA
